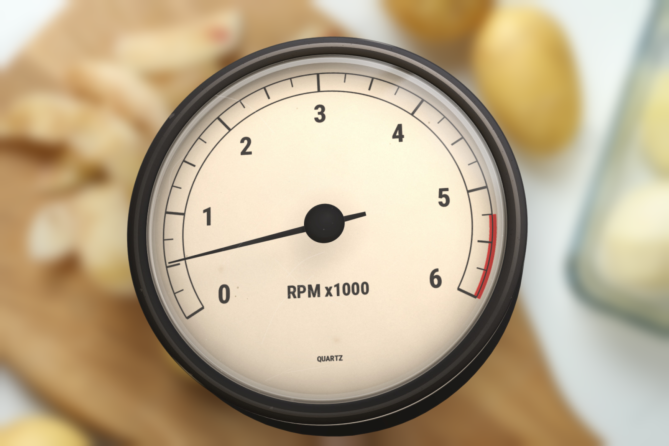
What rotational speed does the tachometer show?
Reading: 500 rpm
